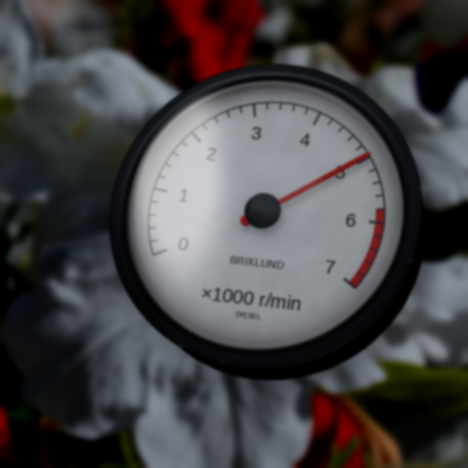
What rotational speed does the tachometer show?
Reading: 5000 rpm
